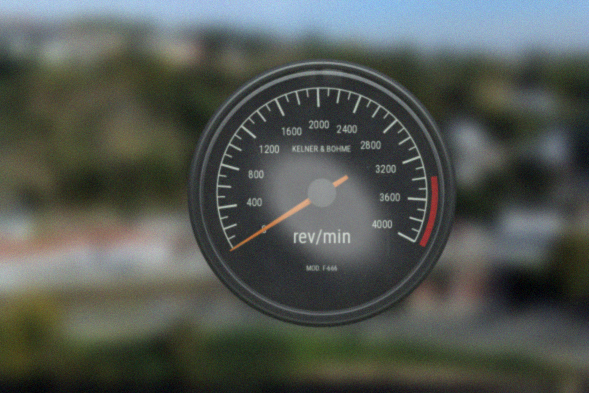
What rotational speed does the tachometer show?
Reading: 0 rpm
